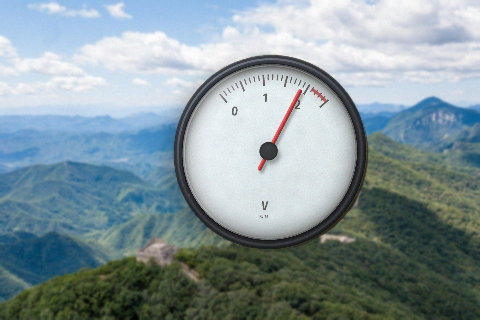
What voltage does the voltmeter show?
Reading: 1.9 V
